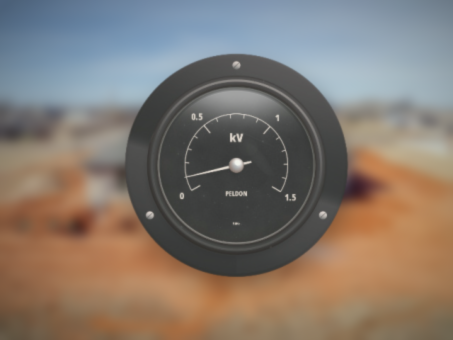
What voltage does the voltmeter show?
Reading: 0.1 kV
